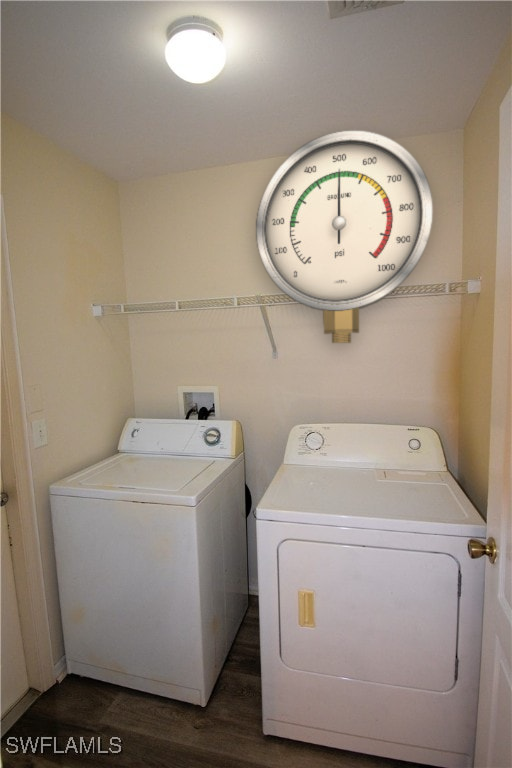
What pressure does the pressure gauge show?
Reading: 500 psi
